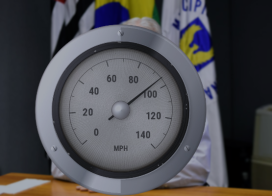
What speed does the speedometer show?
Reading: 95 mph
